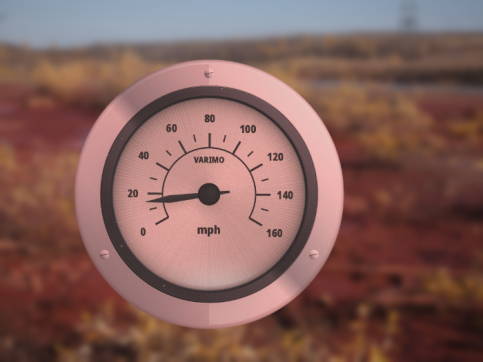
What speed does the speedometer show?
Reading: 15 mph
